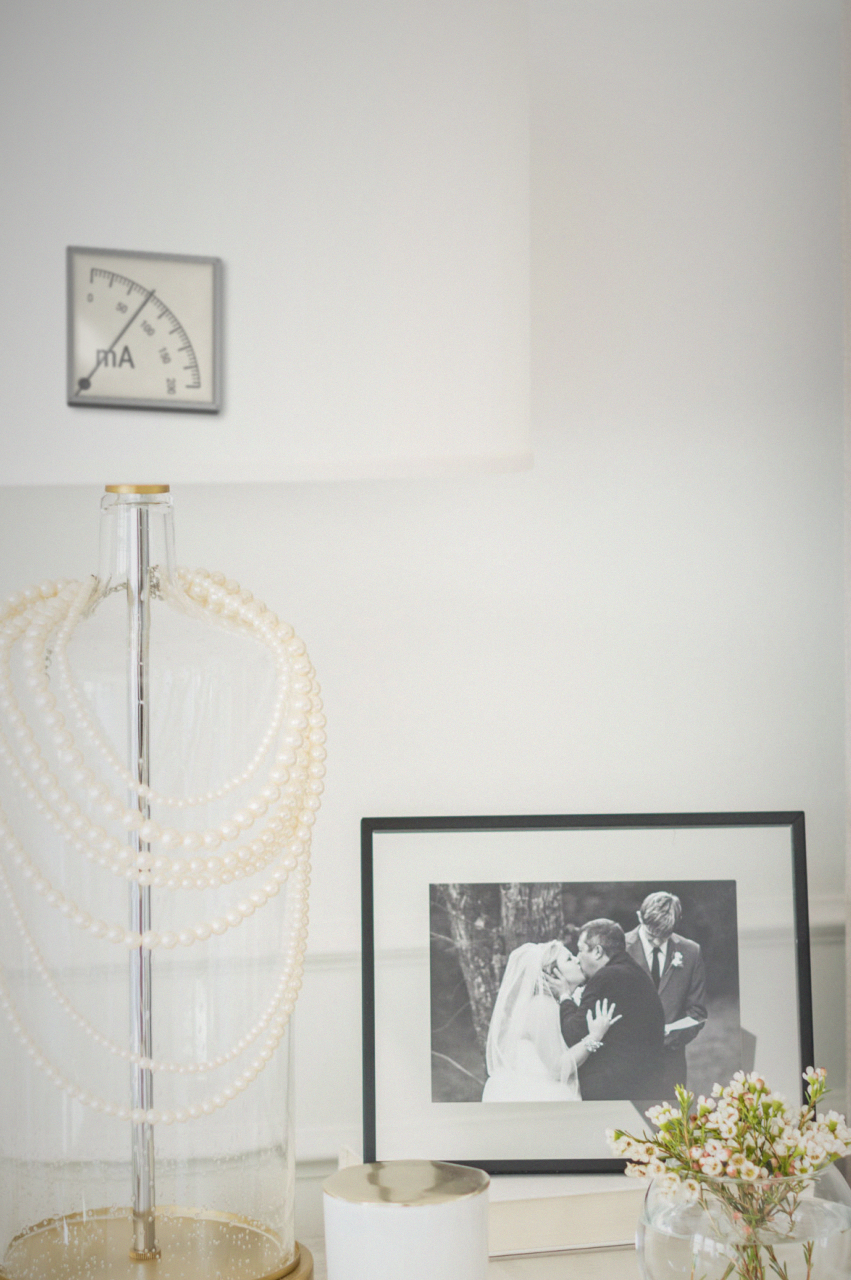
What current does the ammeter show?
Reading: 75 mA
